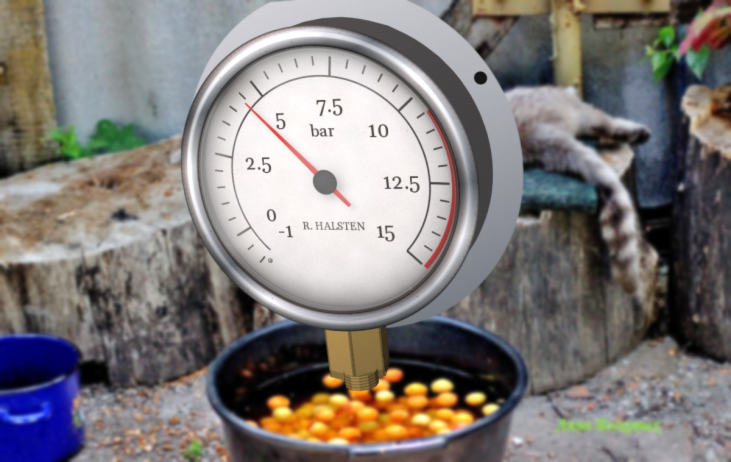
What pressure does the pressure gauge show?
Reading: 4.5 bar
